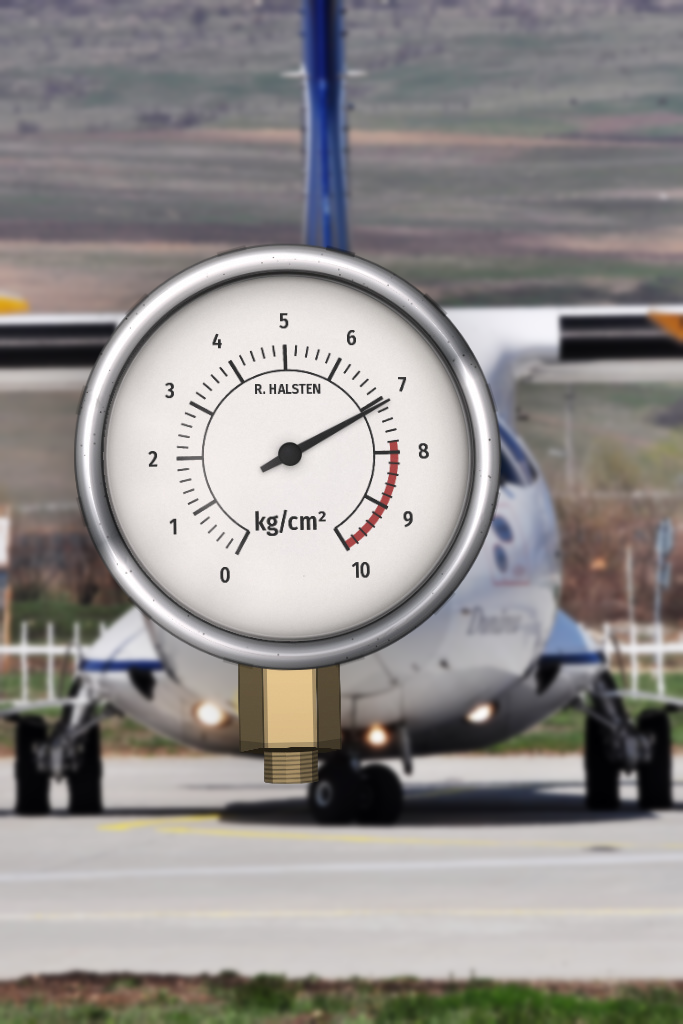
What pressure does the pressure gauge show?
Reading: 7.1 kg/cm²
